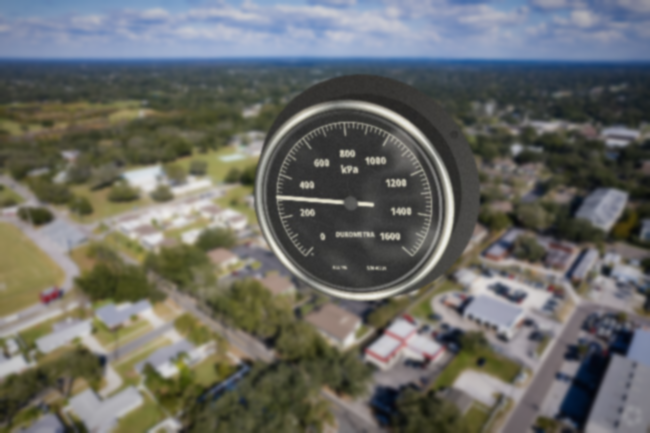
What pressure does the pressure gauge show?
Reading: 300 kPa
